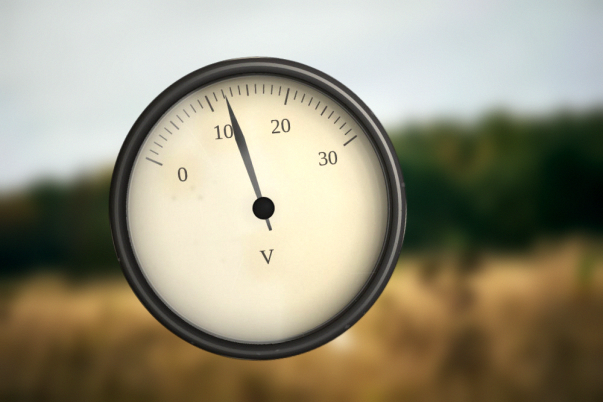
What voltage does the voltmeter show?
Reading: 12 V
